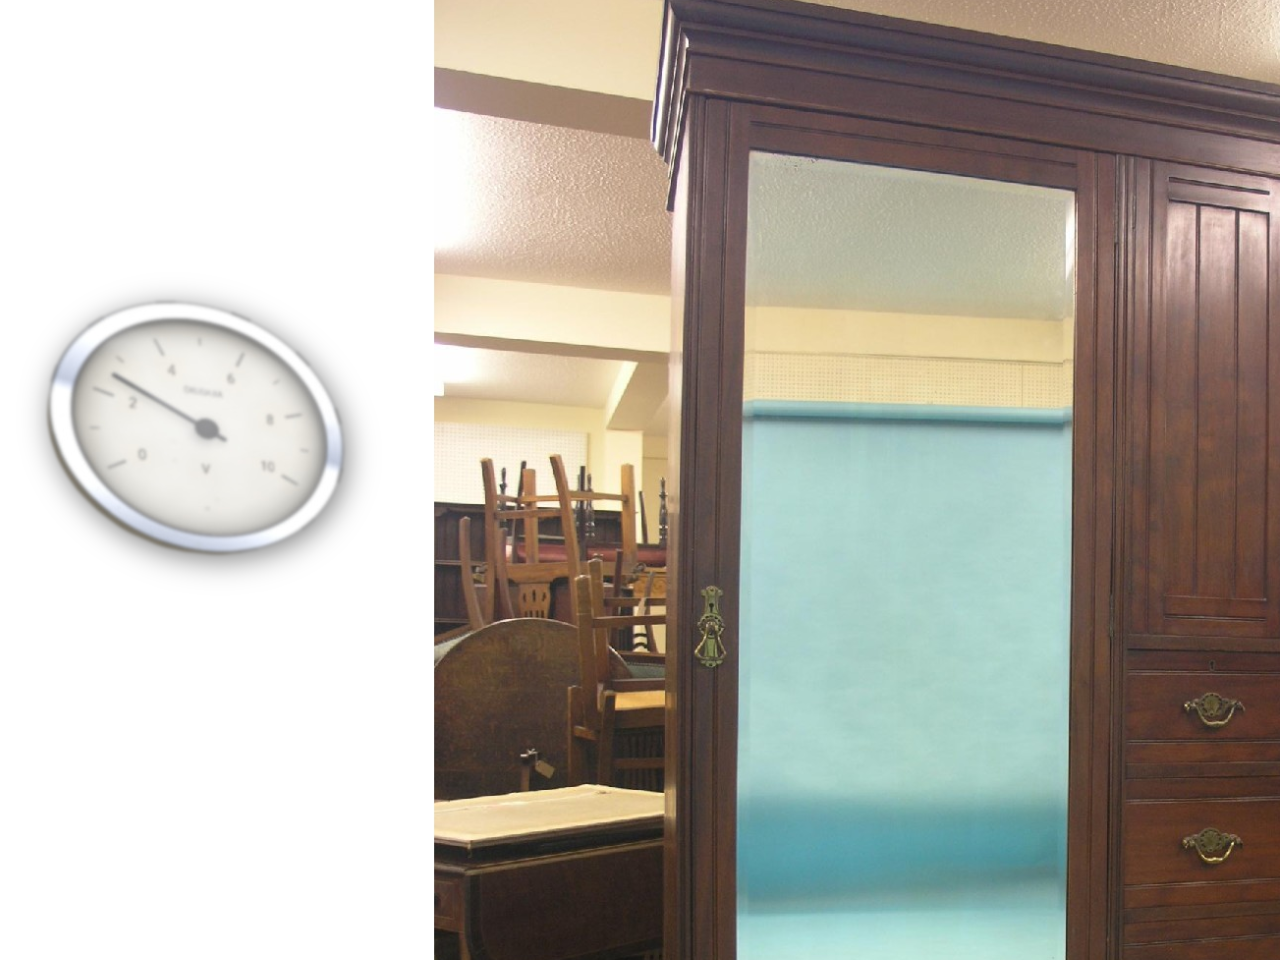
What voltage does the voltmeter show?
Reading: 2.5 V
